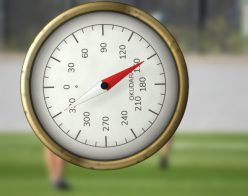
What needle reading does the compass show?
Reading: 150 °
